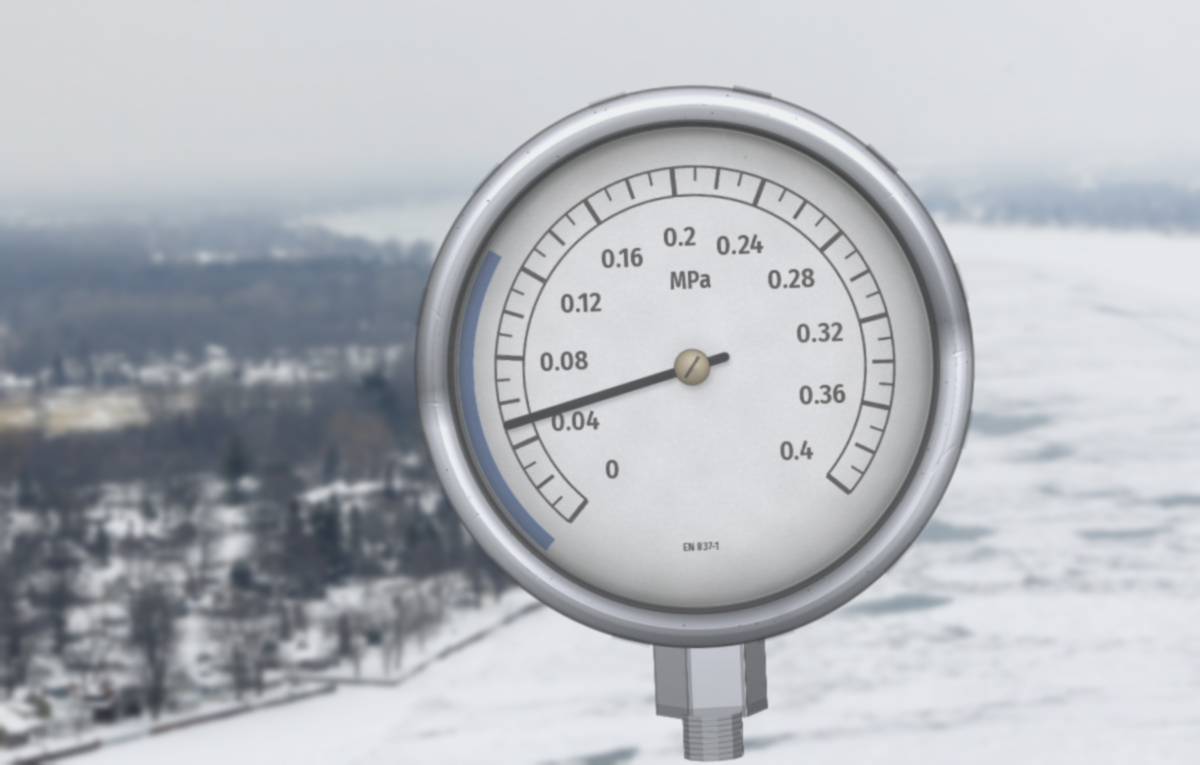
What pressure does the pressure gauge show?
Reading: 0.05 MPa
